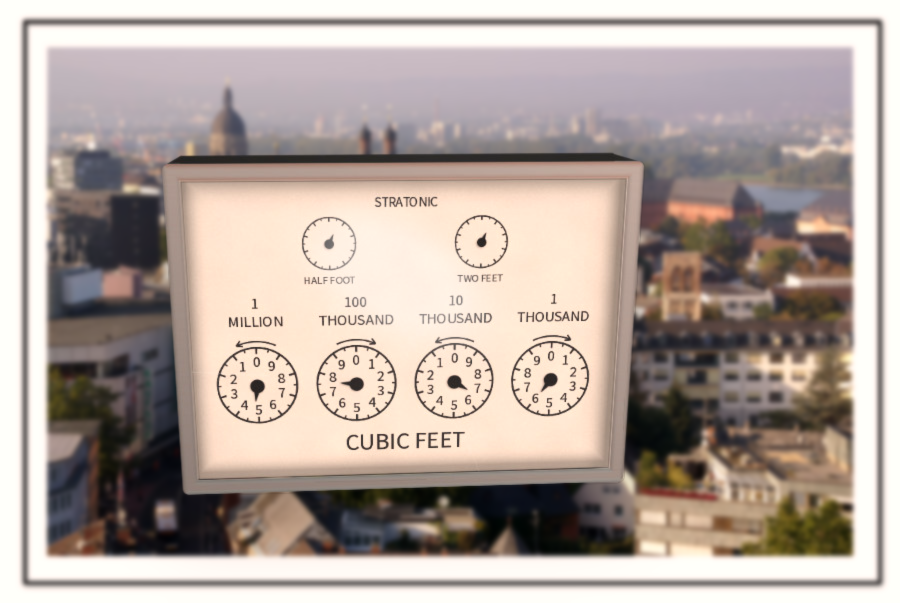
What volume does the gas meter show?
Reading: 476600 ft³
